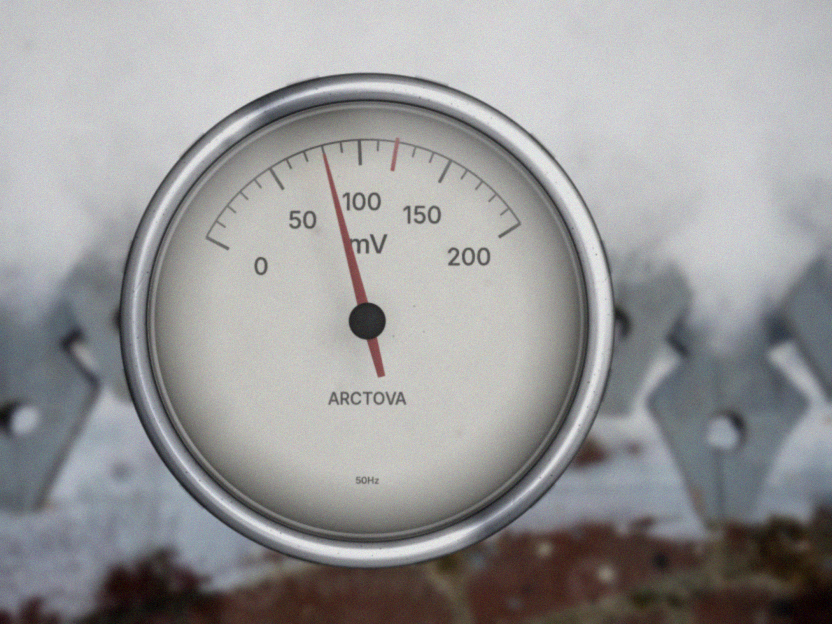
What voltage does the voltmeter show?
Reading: 80 mV
